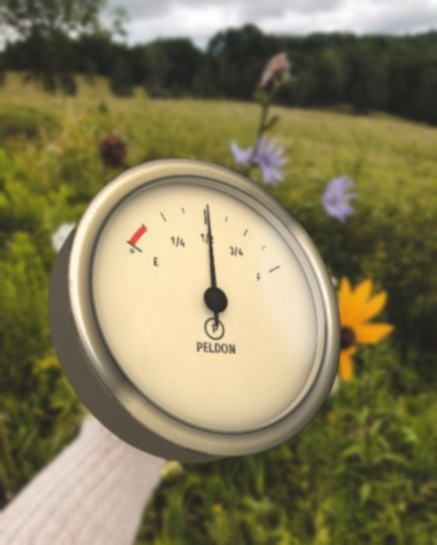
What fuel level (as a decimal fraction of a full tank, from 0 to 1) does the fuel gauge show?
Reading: 0.5
